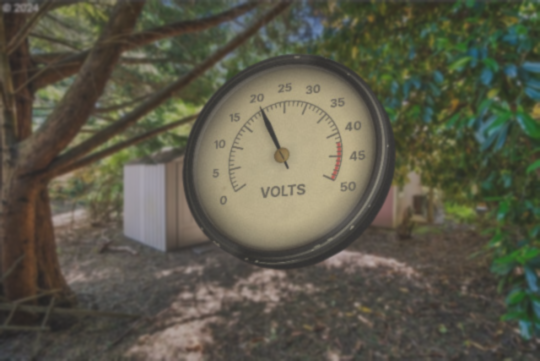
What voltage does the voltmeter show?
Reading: 20 V
